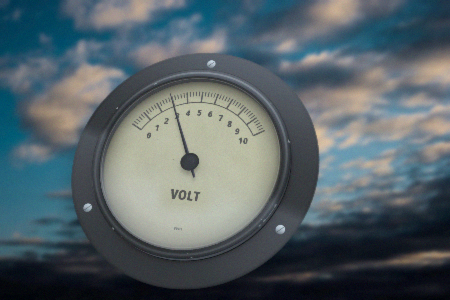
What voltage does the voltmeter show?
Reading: 3 V
